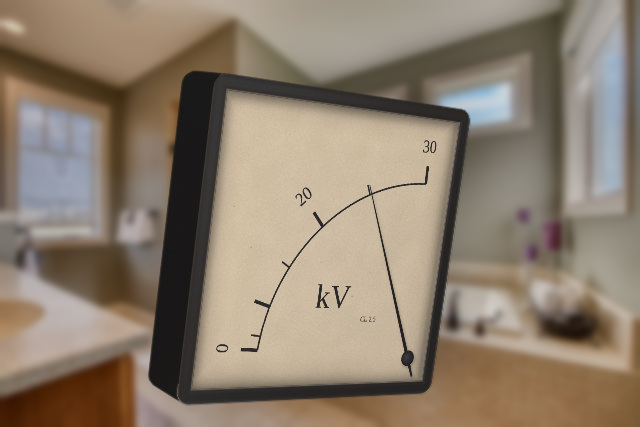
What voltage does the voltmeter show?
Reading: 25 kV
